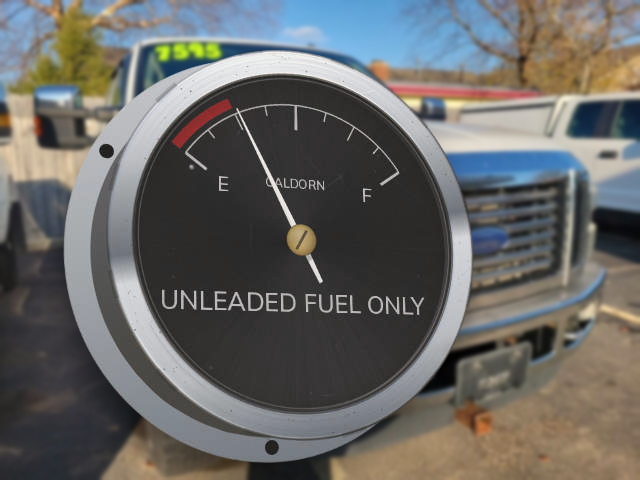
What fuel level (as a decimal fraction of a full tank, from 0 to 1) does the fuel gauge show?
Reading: 0.25
